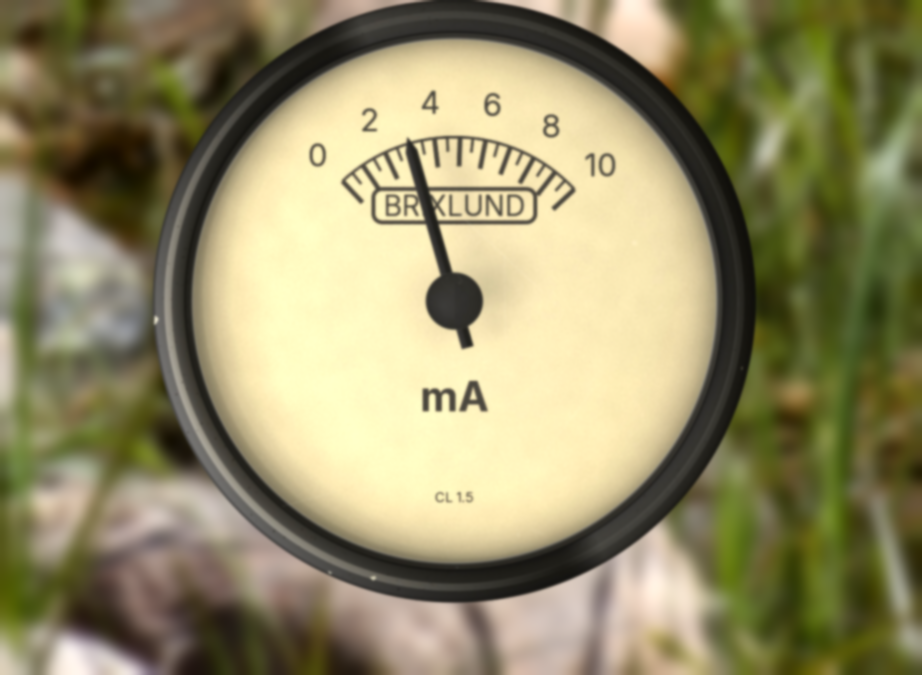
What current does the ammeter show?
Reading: 3 mA
